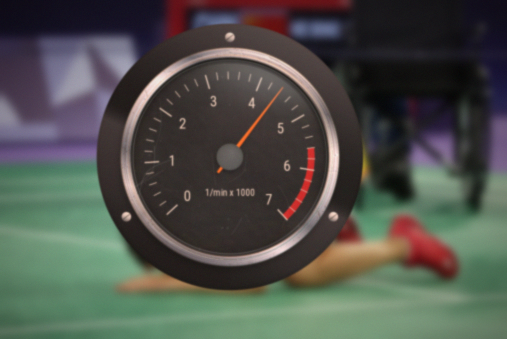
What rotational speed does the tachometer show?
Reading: 4400 rpm
